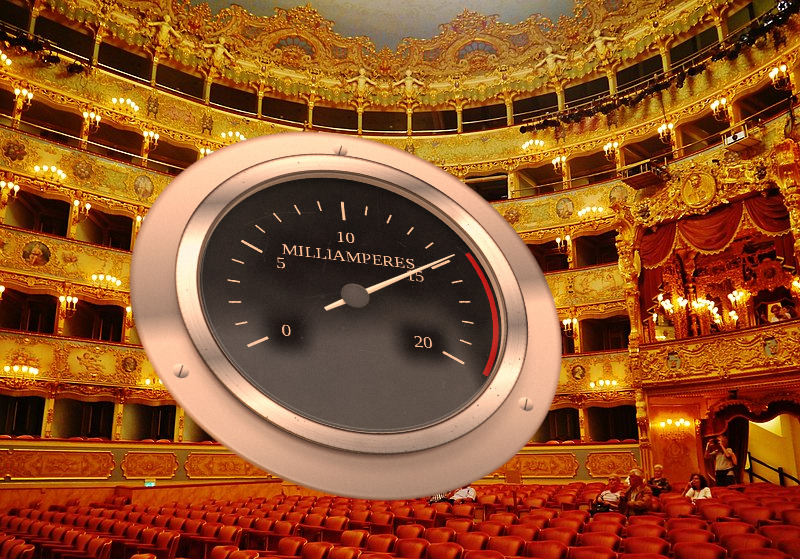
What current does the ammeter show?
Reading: 15 mA
